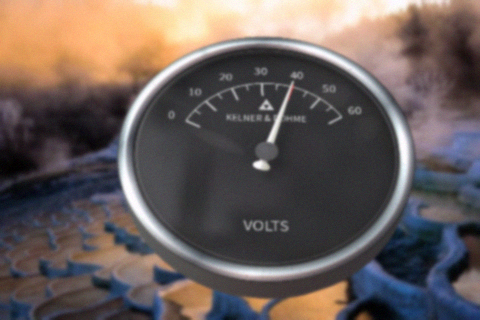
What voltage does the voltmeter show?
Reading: 40 V
